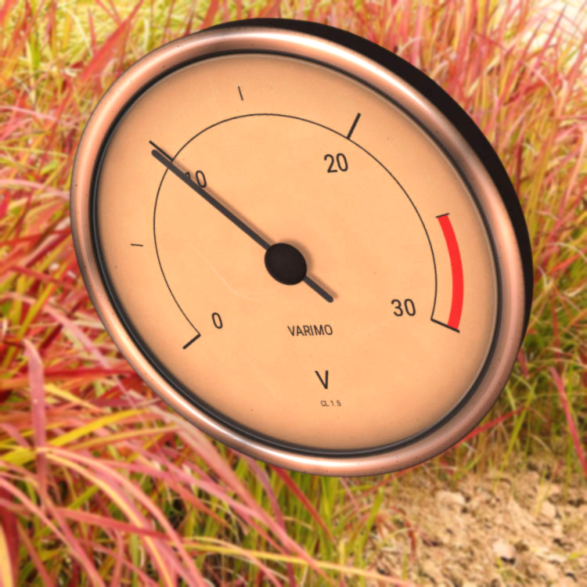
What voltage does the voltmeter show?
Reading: 10 V
